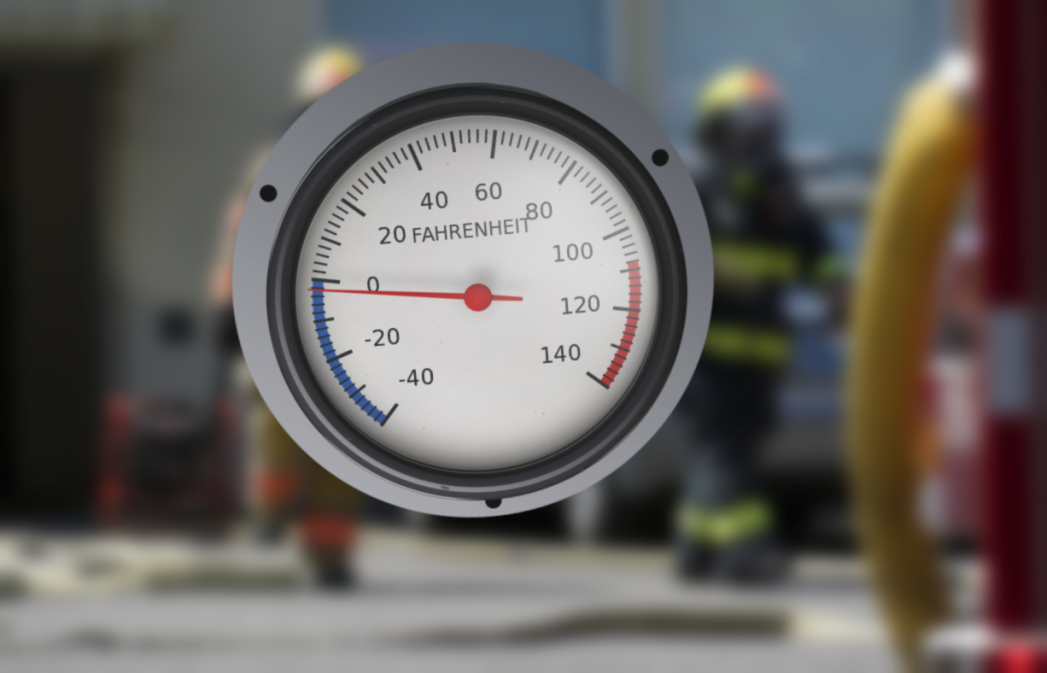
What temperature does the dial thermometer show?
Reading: -2 °F
